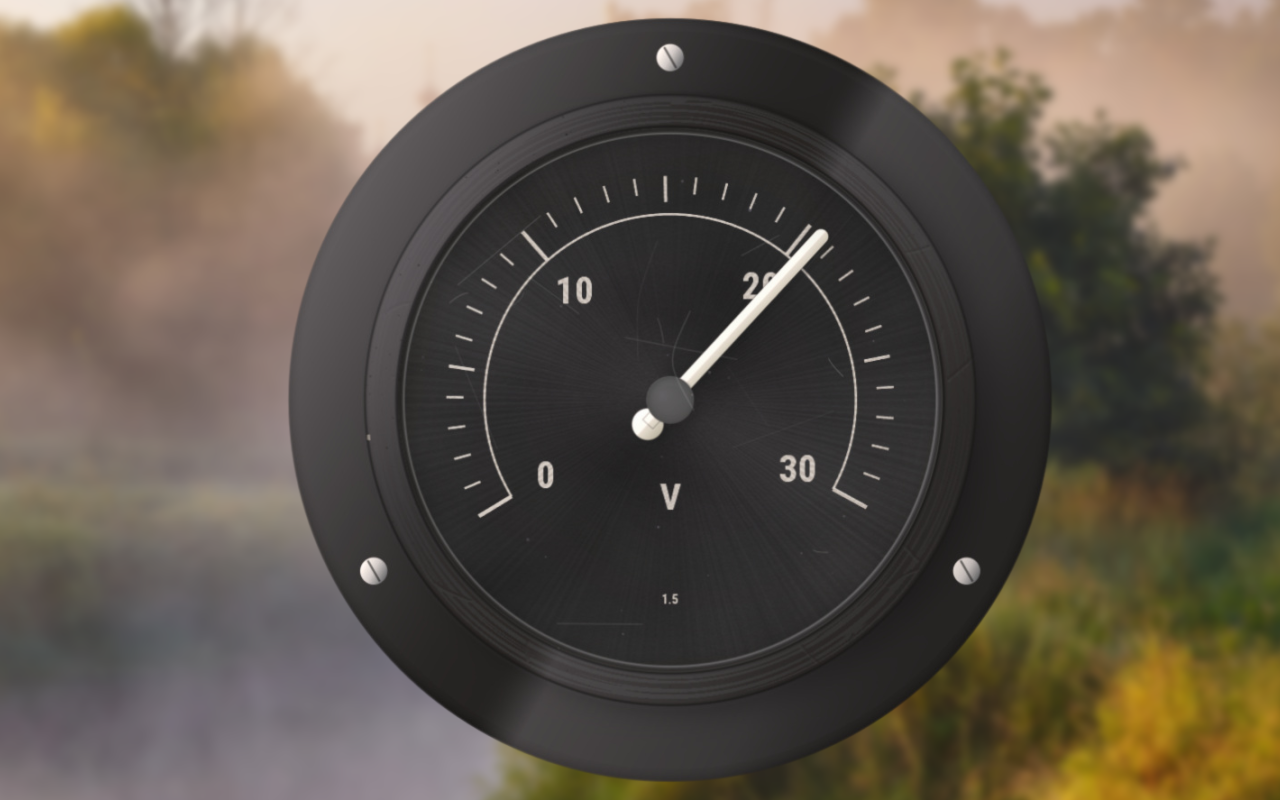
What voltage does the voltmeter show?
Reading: 20.5 V
